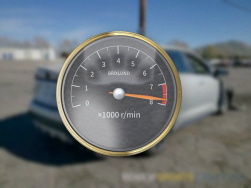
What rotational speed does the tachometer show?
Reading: 7750 rpm
